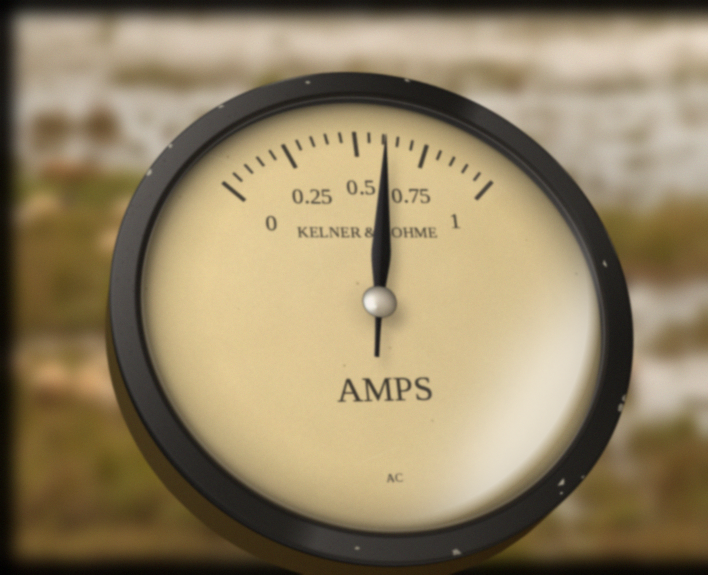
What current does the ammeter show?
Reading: 0.6 A
